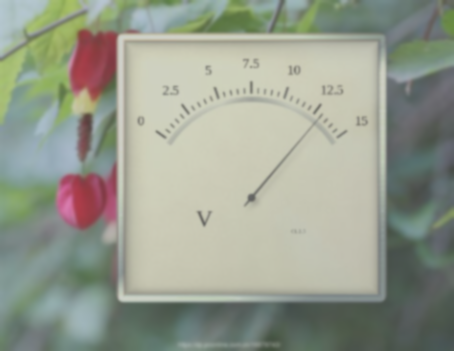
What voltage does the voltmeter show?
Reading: 13 V
